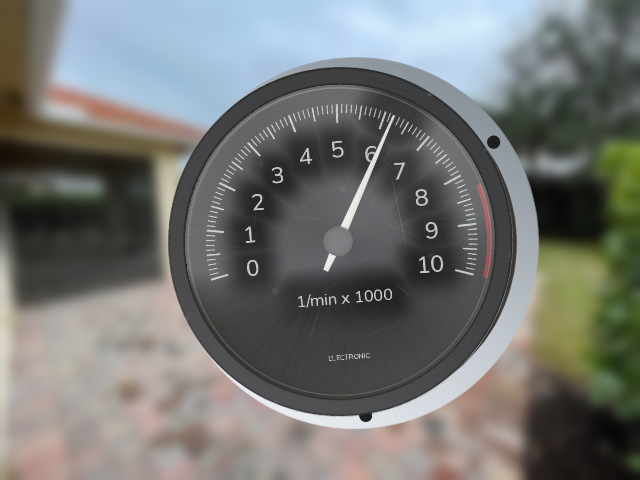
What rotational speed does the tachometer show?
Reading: 6200 rpm
